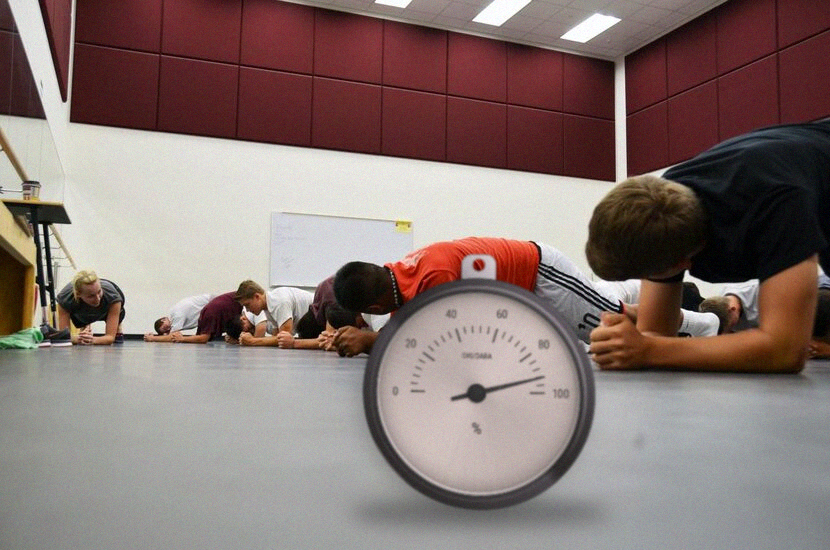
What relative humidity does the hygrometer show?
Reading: 92 %
